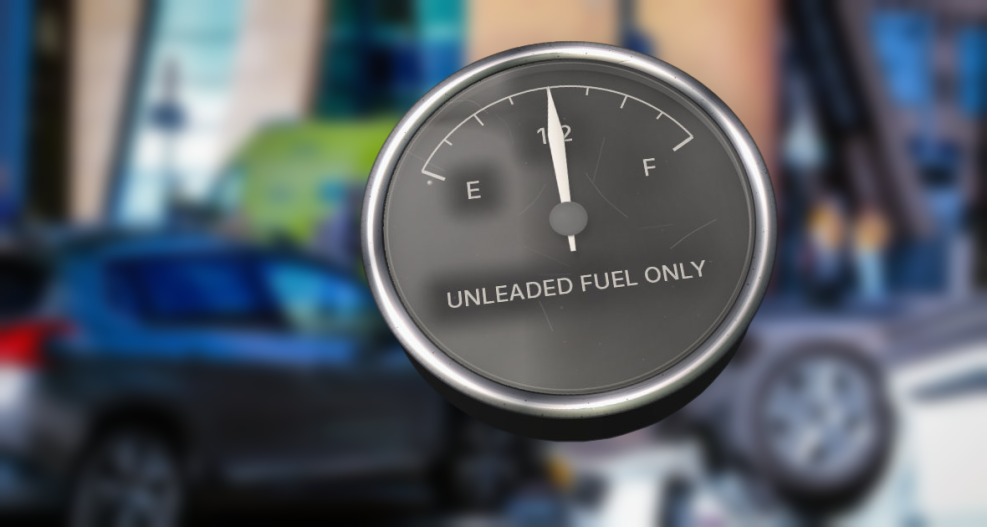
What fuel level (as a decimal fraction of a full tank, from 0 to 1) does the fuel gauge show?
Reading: 0.5
